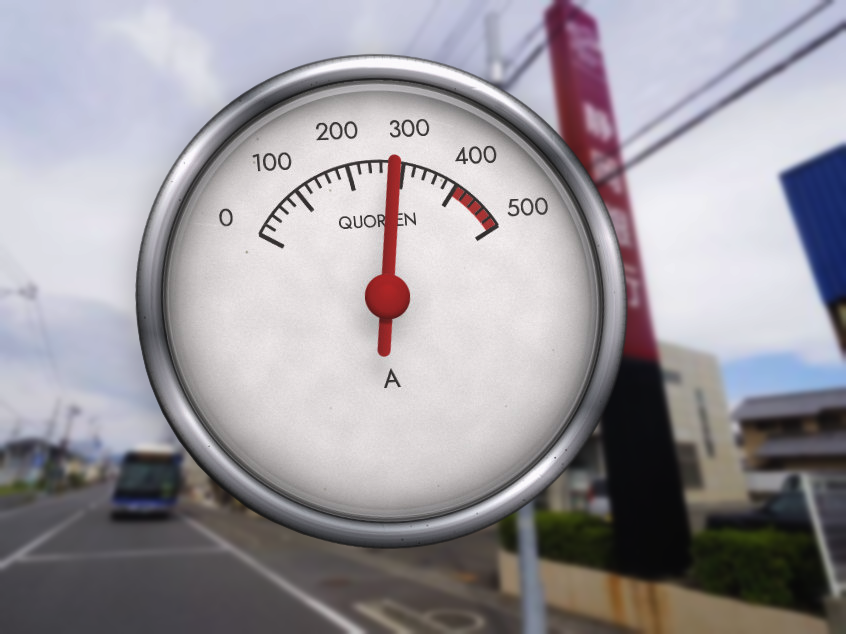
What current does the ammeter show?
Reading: 280 A
